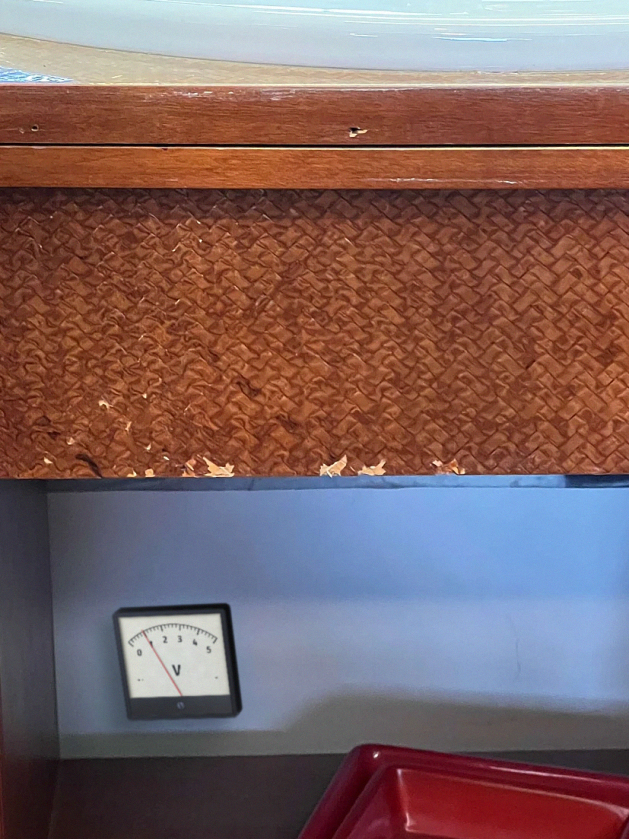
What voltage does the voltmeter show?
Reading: 1 V
